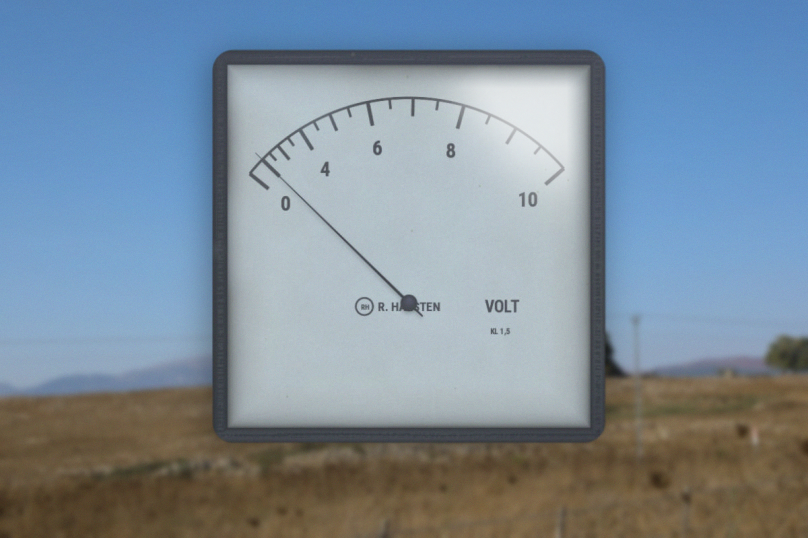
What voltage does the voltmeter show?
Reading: 2 V
